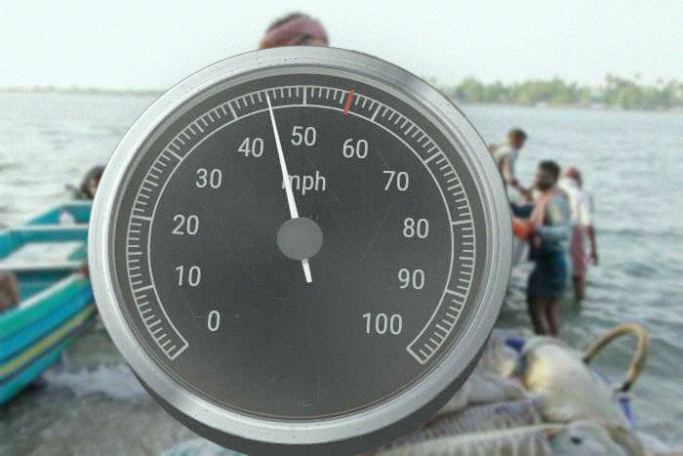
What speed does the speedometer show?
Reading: 45 mph
